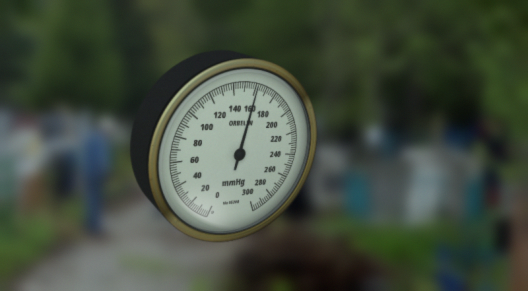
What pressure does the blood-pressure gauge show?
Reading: 160 mmHg
